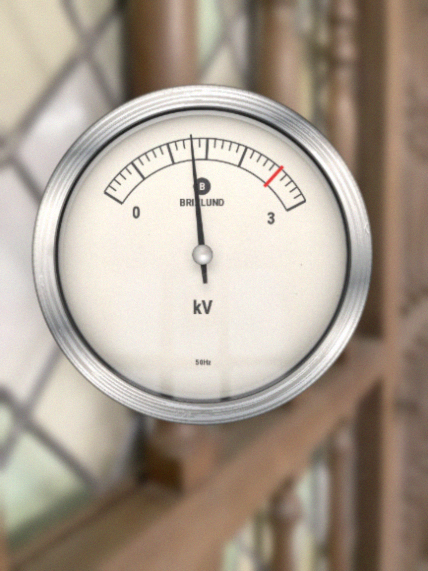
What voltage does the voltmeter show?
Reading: 1.3 kV
